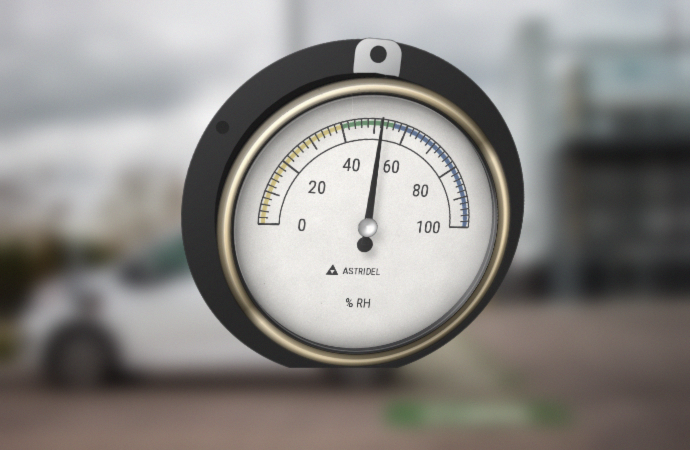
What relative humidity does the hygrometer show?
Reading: 52 %
